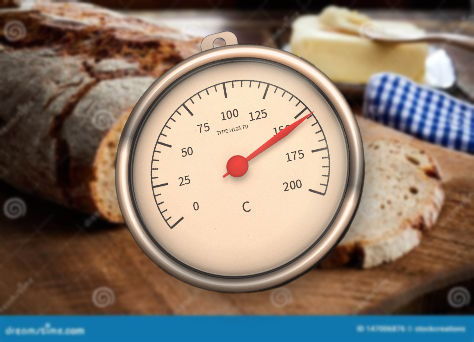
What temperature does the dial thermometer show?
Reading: 155 °C
